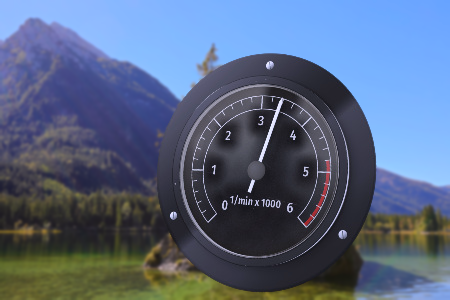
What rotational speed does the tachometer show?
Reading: 3400 rpm
